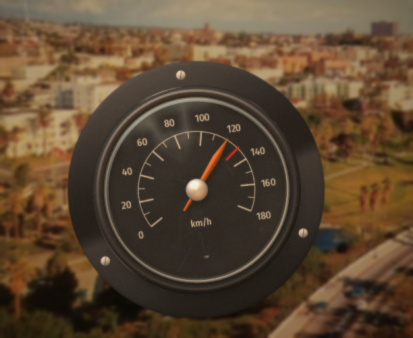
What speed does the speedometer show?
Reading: 120 km/h
